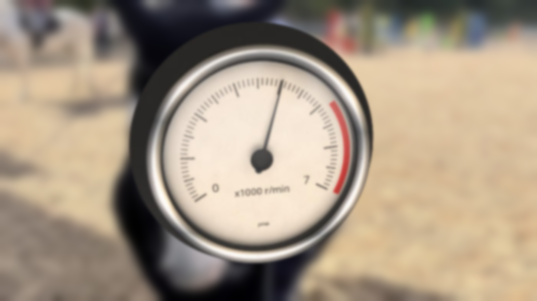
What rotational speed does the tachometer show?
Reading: 4000 rpm
